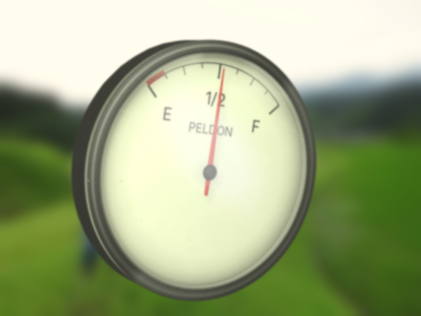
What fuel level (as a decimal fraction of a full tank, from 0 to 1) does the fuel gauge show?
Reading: 0.5
